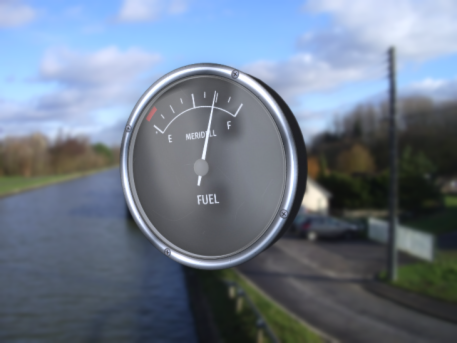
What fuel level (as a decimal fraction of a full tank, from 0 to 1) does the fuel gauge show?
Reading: 0.75
